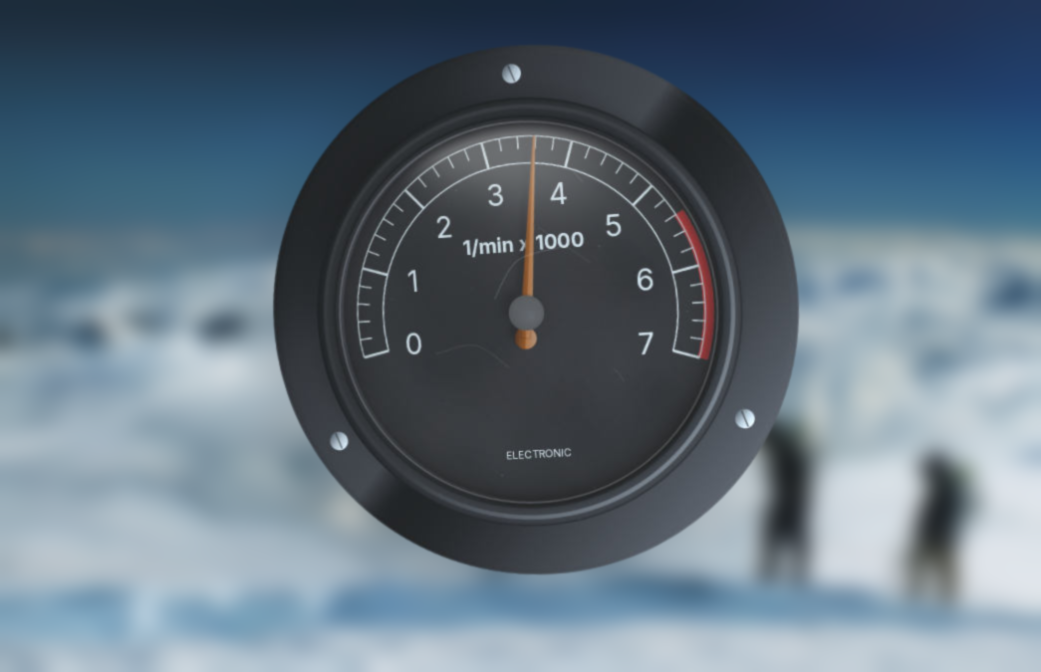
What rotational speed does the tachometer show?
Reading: 3600 rpm
